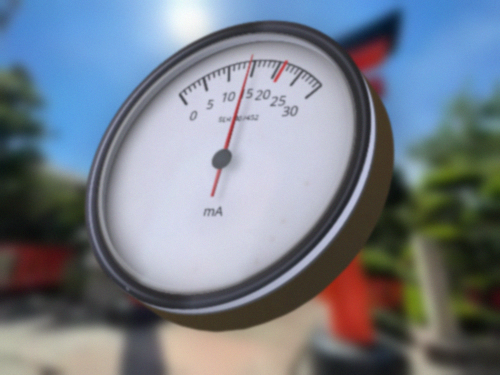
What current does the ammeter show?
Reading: 15 mA
